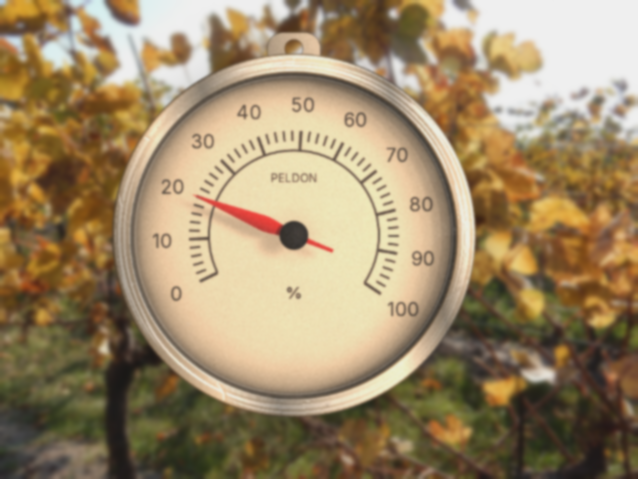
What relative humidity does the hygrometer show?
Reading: 20 %
